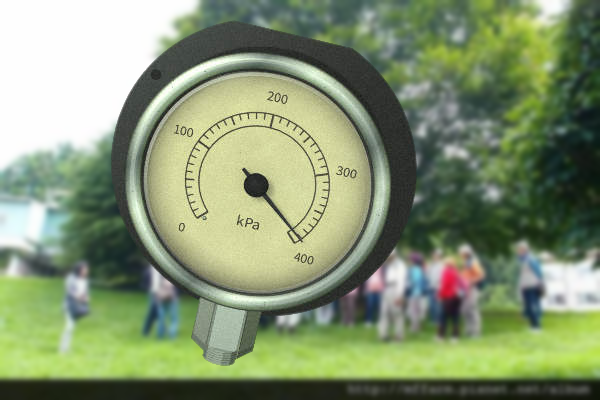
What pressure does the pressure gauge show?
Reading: 390 kPa
